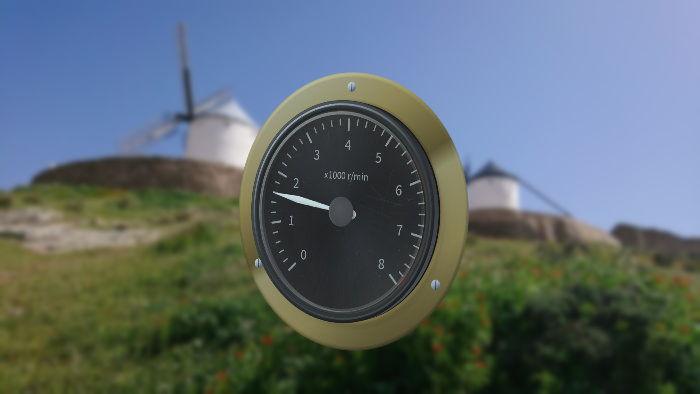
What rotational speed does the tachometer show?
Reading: 1600 rpm
